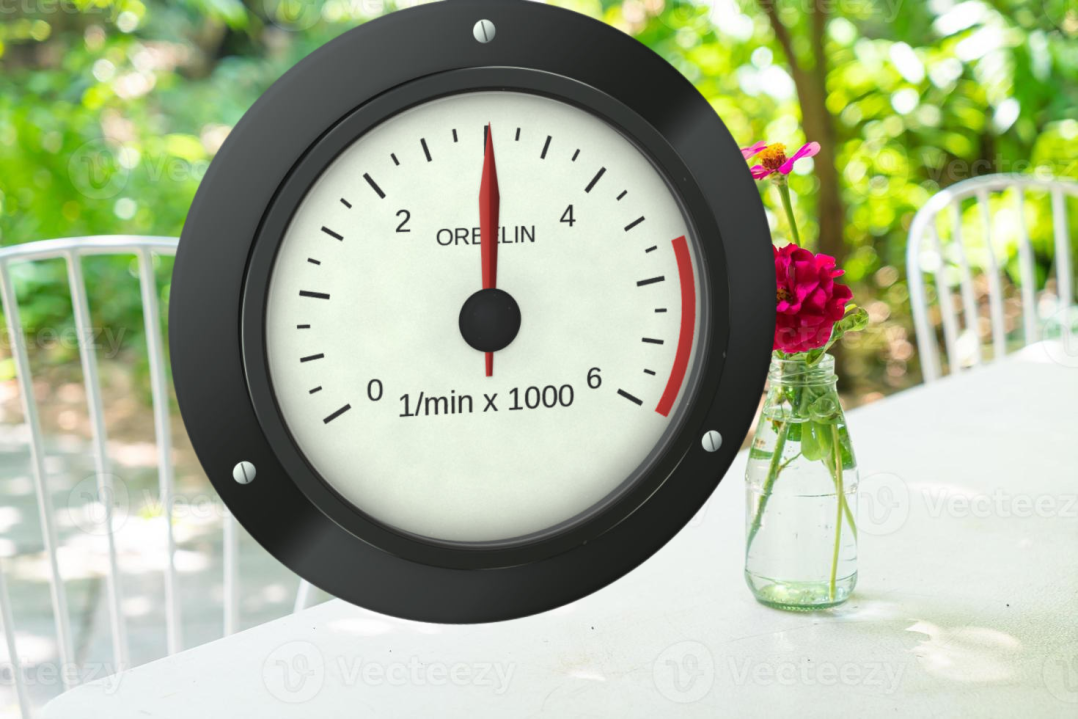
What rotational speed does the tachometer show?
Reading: 3000 rpm
